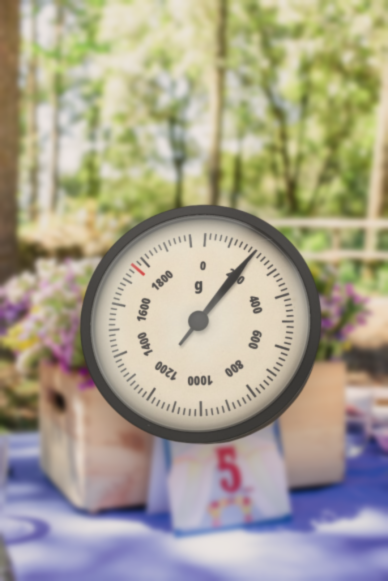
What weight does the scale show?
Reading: 200 g
